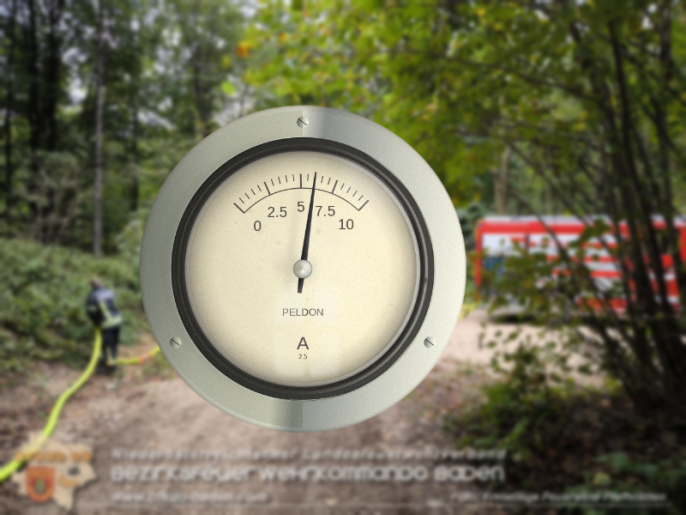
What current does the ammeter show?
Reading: 6 A
